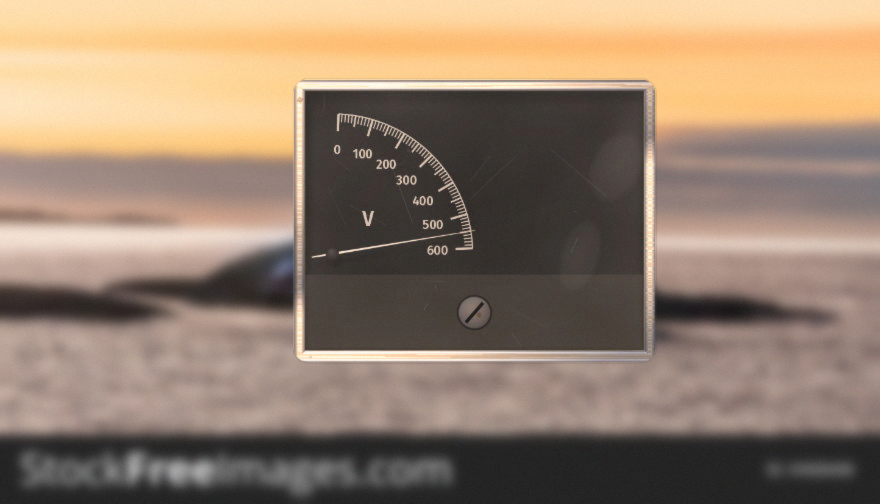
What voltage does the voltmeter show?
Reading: 550 V
